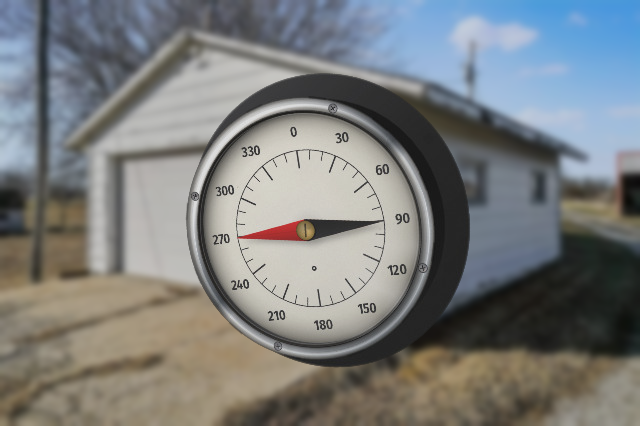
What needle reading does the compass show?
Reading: 270 °
